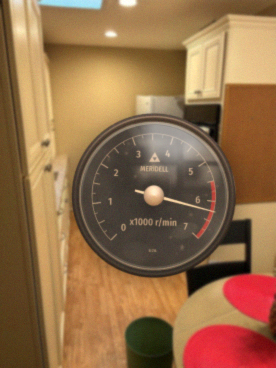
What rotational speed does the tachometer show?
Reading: 6250 rpm
